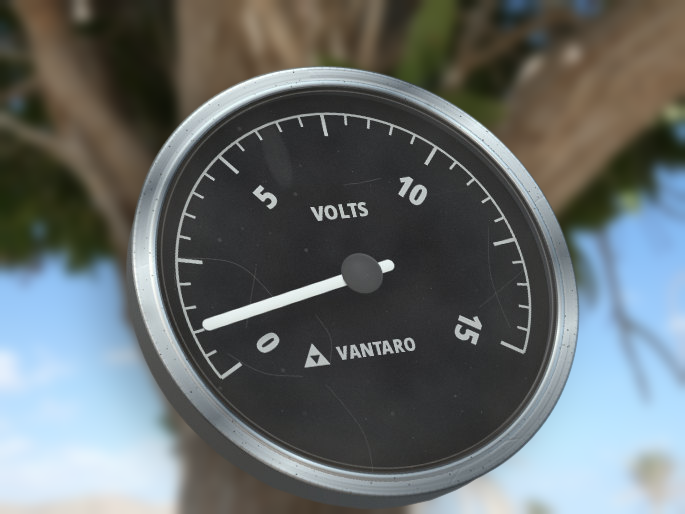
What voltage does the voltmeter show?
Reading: 1 V
